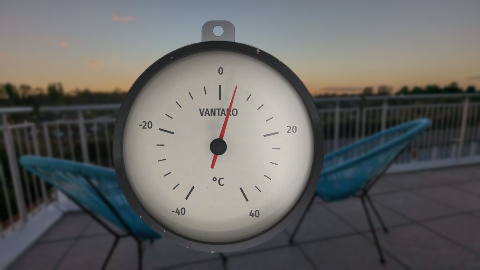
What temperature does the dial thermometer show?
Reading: 4 °C
